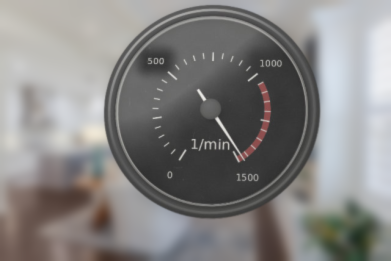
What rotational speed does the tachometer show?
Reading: 1475 rpm
